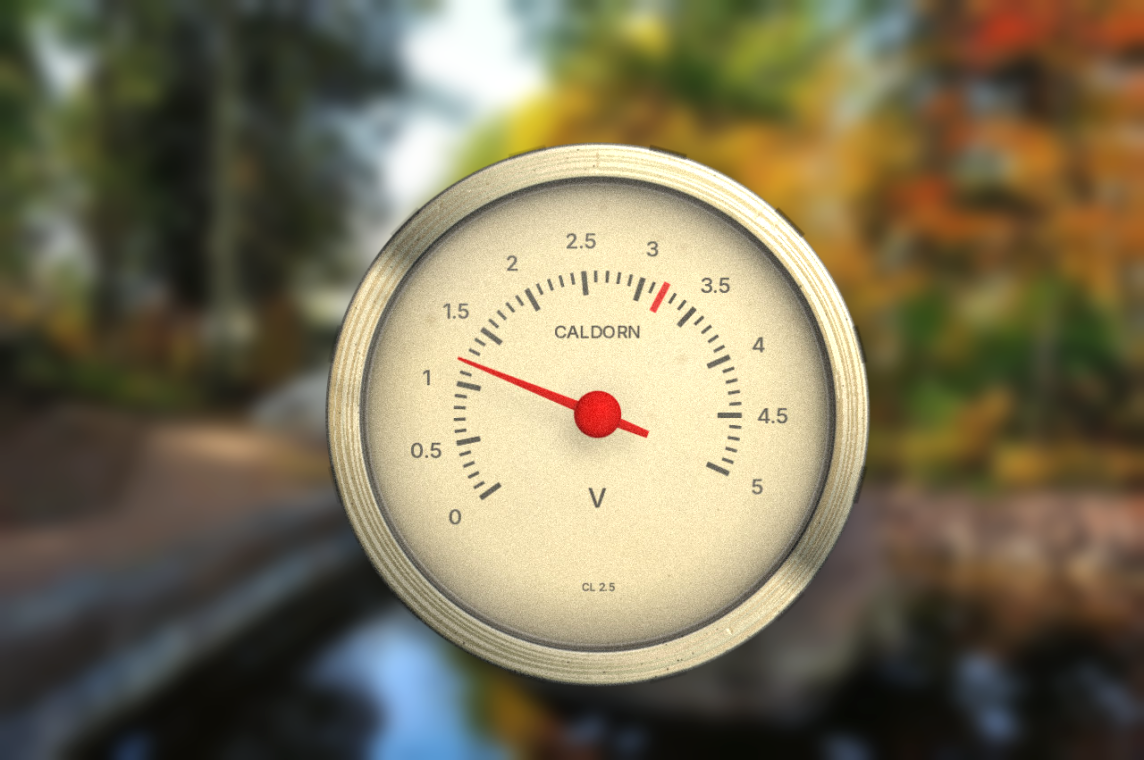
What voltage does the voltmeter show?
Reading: 1.2 V
